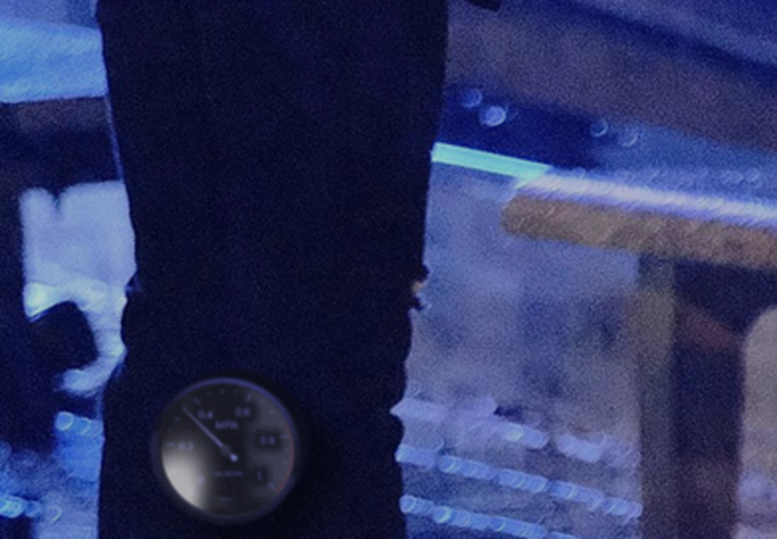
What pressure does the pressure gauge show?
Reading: 0.35 MPa
